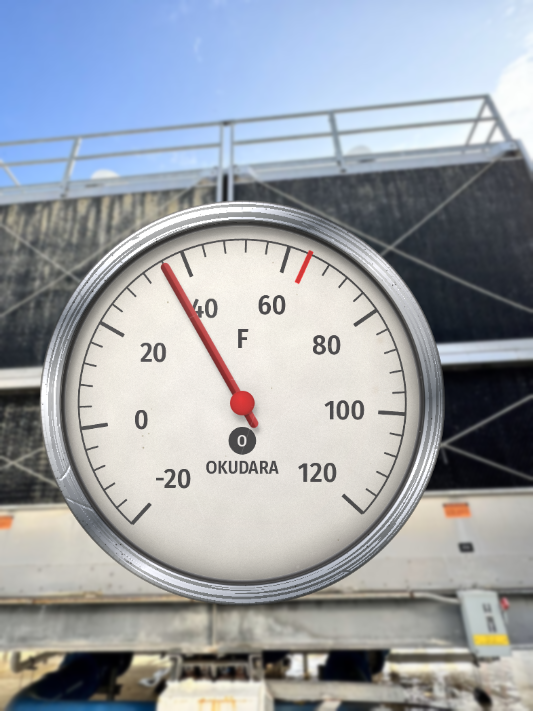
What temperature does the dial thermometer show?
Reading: 36 °F
